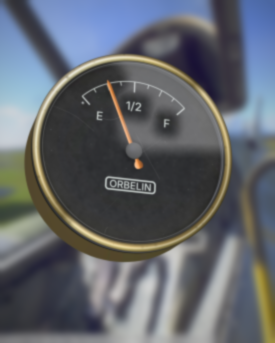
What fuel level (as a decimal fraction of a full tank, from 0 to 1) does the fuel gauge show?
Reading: 0.25
